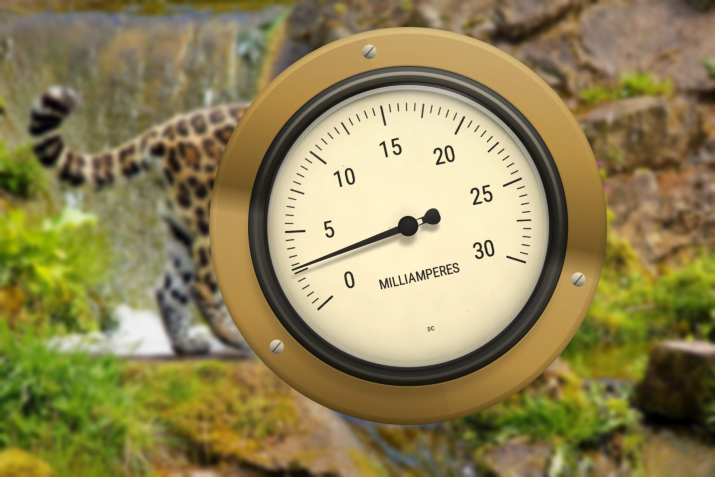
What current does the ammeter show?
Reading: 2.75 mA
